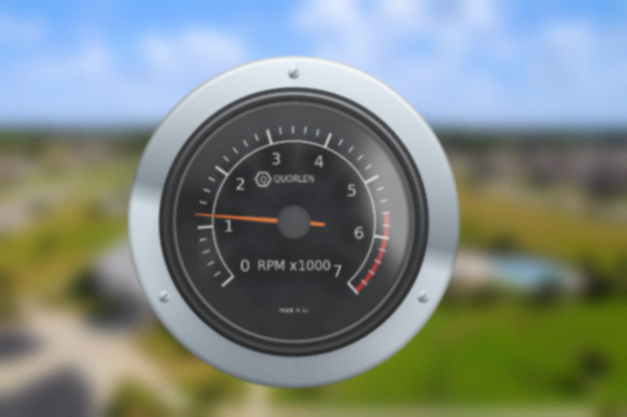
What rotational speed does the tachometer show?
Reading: 1200 rpm
